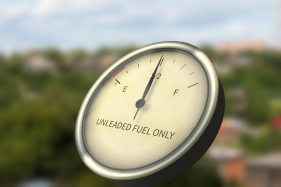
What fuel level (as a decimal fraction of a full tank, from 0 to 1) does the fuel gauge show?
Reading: 0.5
